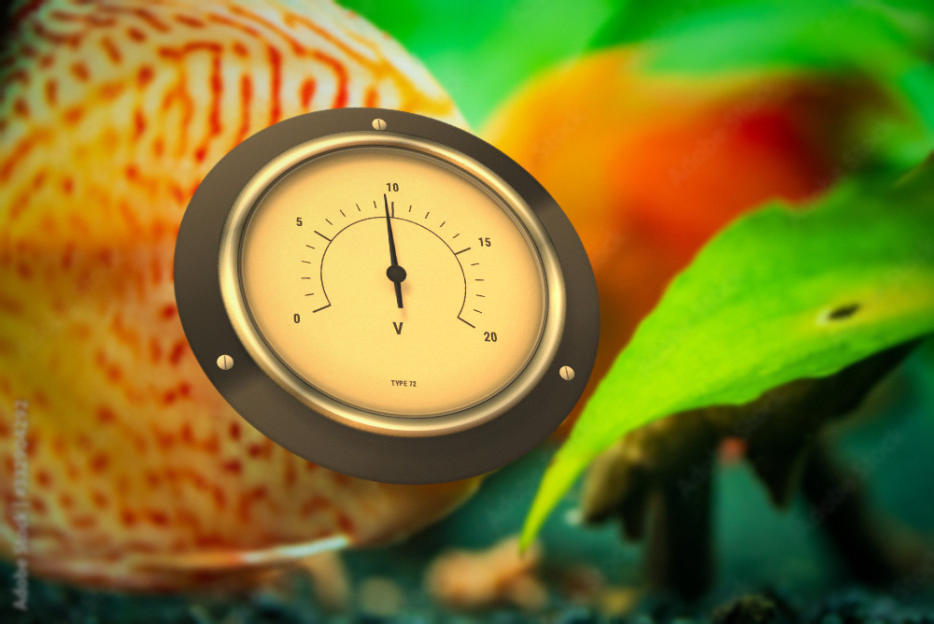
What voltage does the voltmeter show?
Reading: 9.5 V
